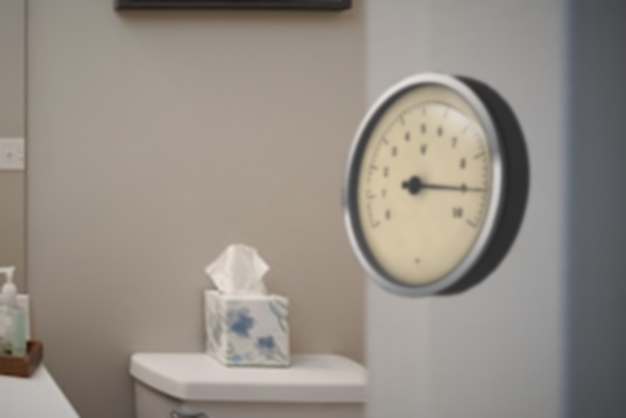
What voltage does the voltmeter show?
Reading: 9 V
